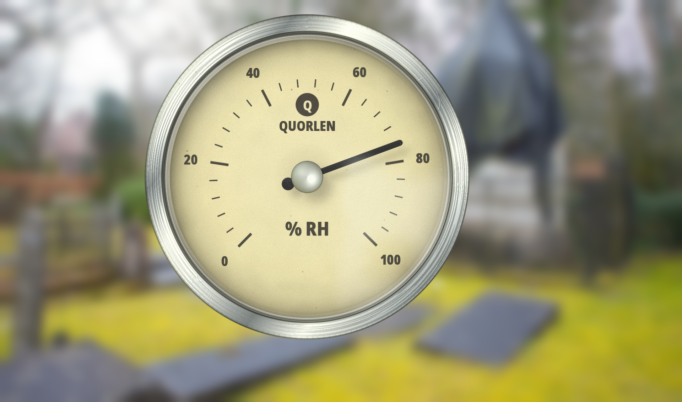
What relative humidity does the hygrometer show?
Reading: 76 %
